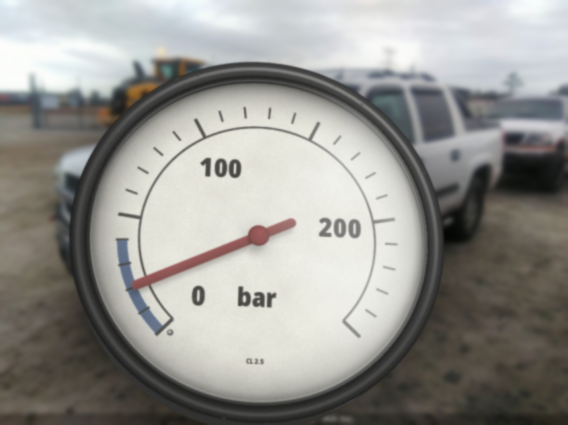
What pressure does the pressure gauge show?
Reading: 20 bar
